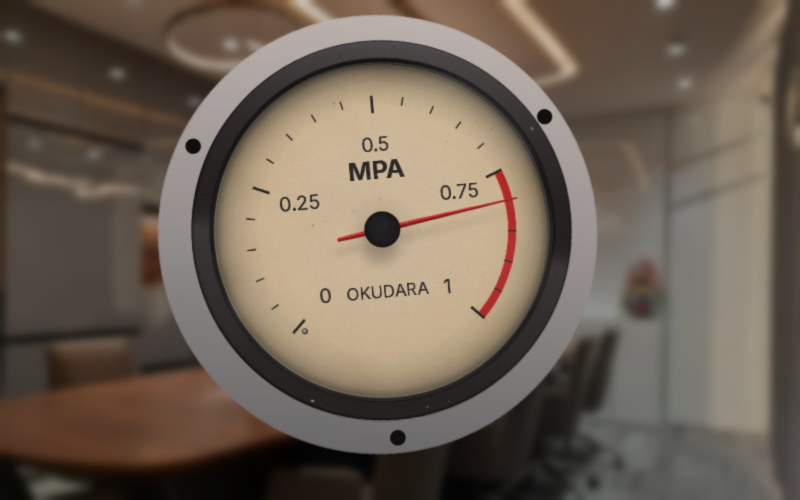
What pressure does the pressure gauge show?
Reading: 0.8 MPa
